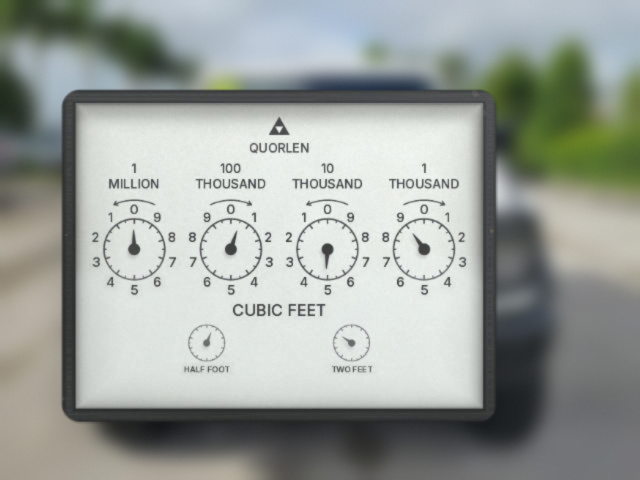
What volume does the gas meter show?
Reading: 4900 ft³
